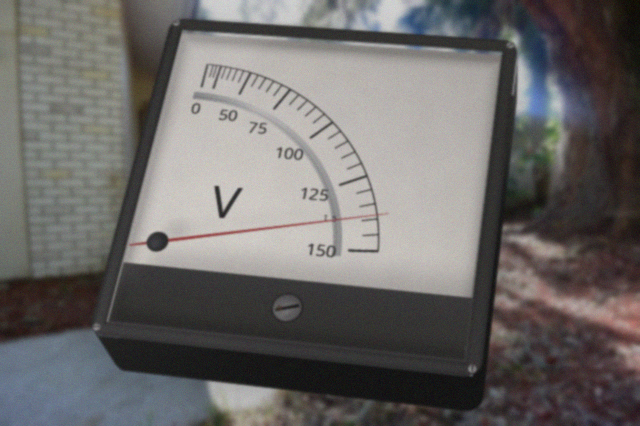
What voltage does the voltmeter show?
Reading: 140 V
